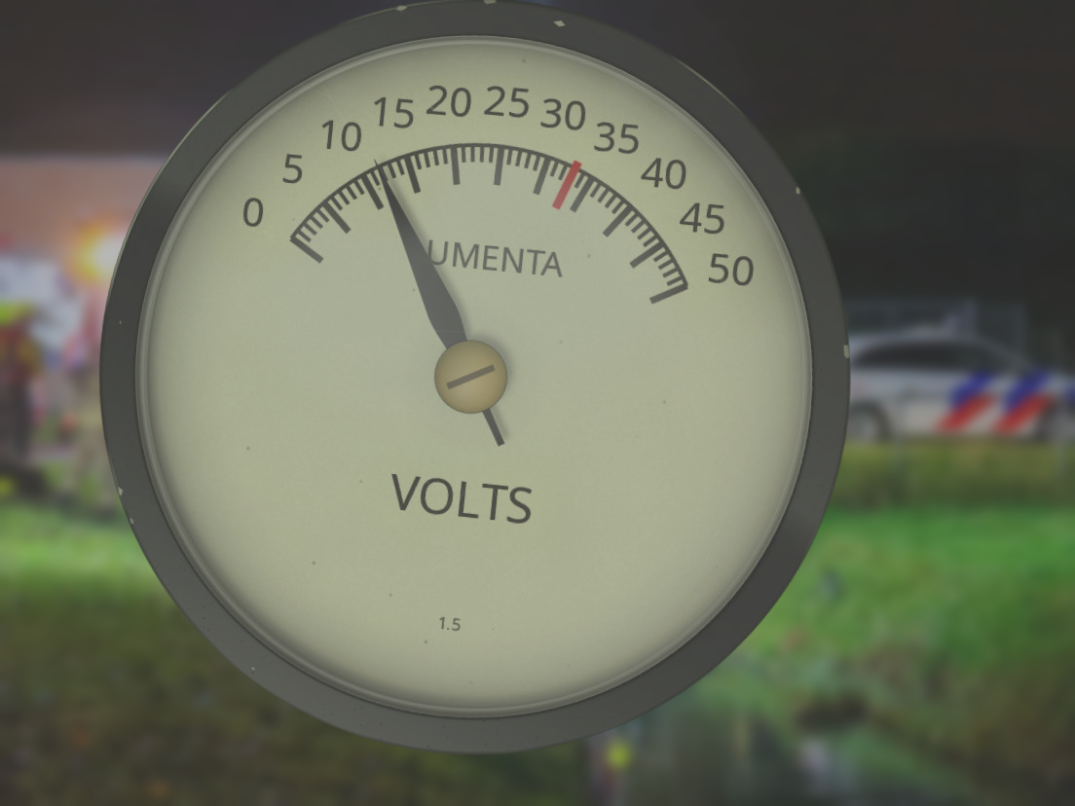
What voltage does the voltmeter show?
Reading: 12 V
